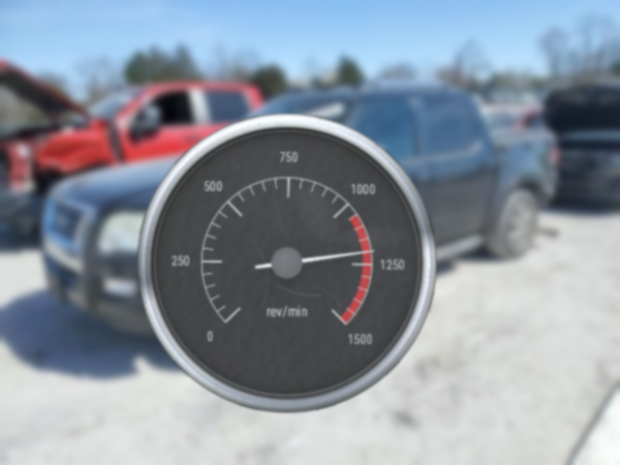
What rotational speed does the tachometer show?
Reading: 1200 rpm
